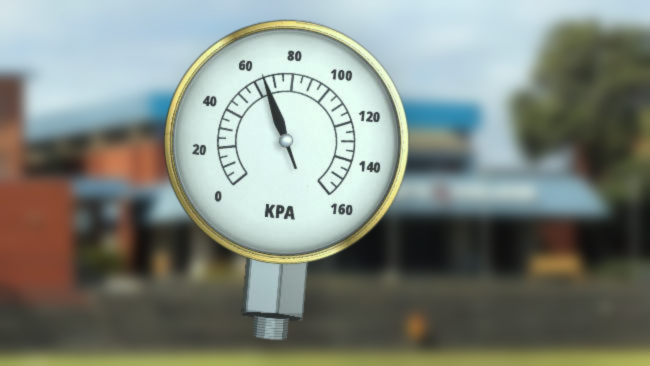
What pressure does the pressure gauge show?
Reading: 65 kPa
